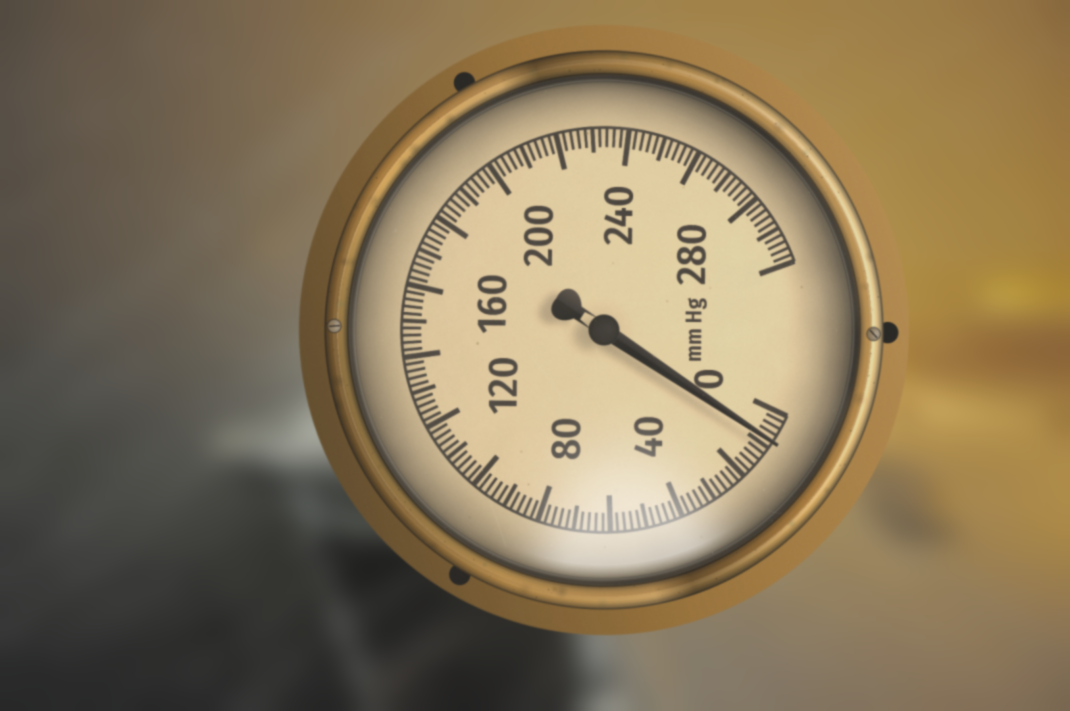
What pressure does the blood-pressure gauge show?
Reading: 8 mmHg
